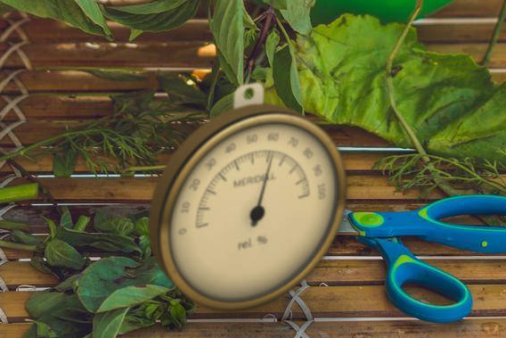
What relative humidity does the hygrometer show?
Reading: 60 %
